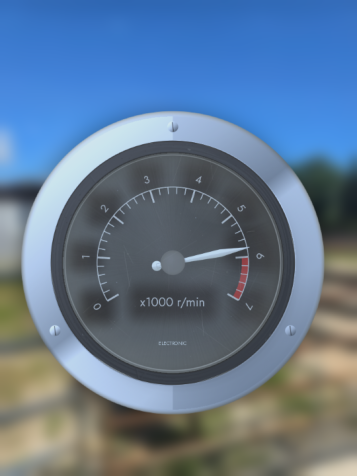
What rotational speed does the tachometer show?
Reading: 5800 rpm
